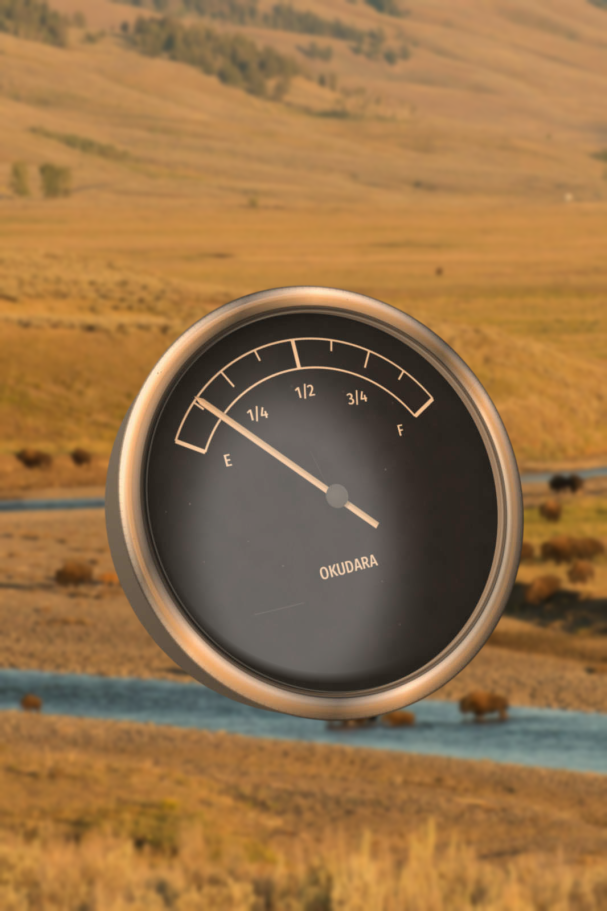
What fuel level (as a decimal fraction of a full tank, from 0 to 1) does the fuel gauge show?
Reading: 0.125
